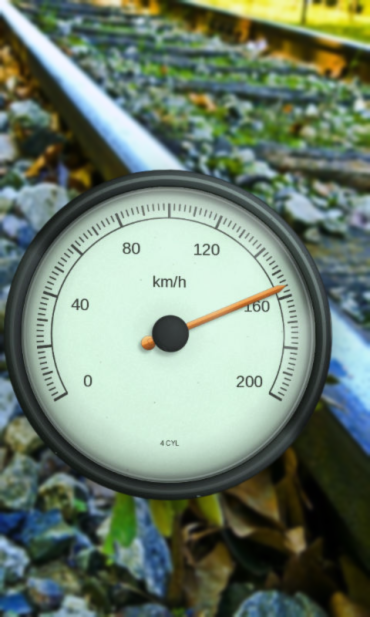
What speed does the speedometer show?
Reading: 156 km/h
